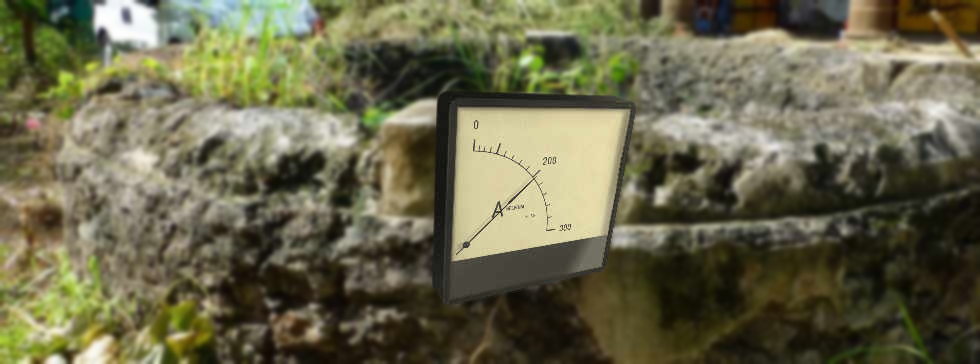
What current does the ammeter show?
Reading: 200 A
